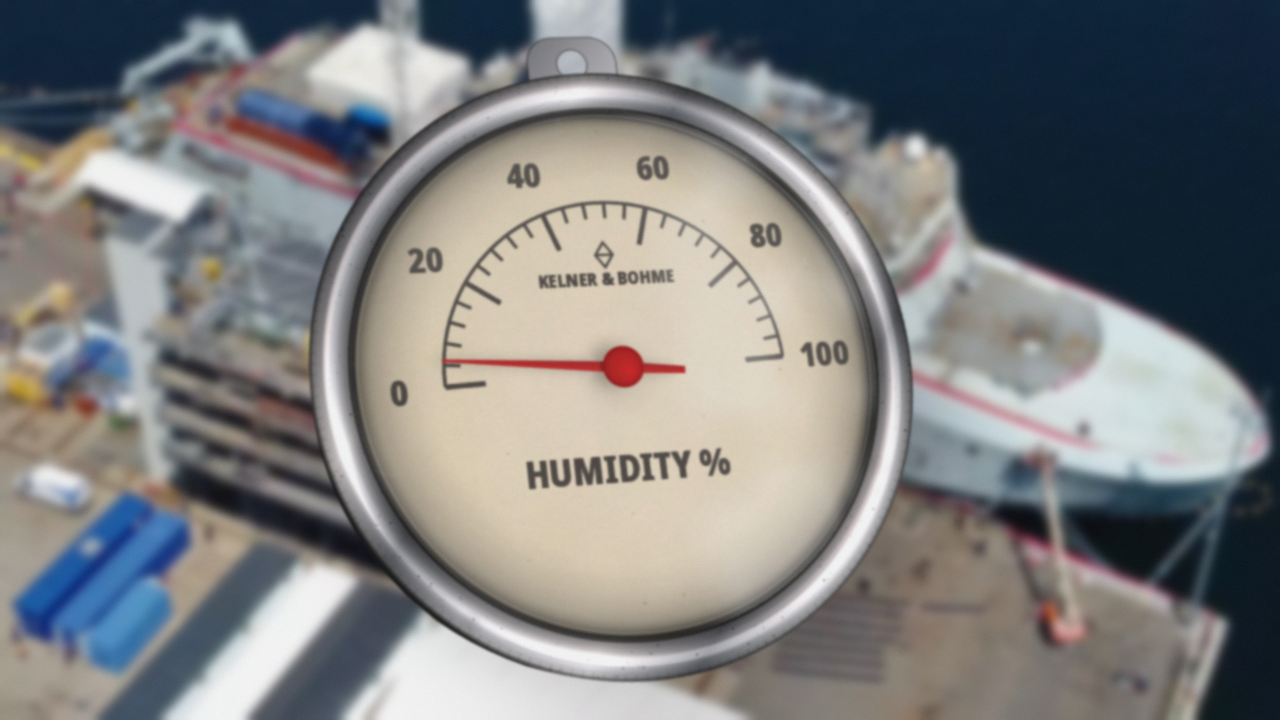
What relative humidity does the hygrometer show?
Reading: 4 %
